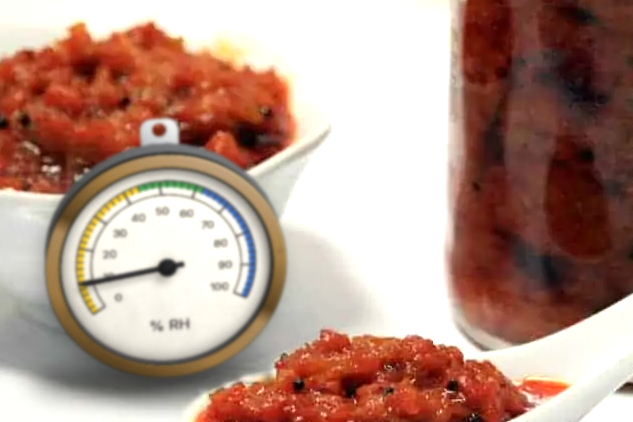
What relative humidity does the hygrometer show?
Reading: 10 %
